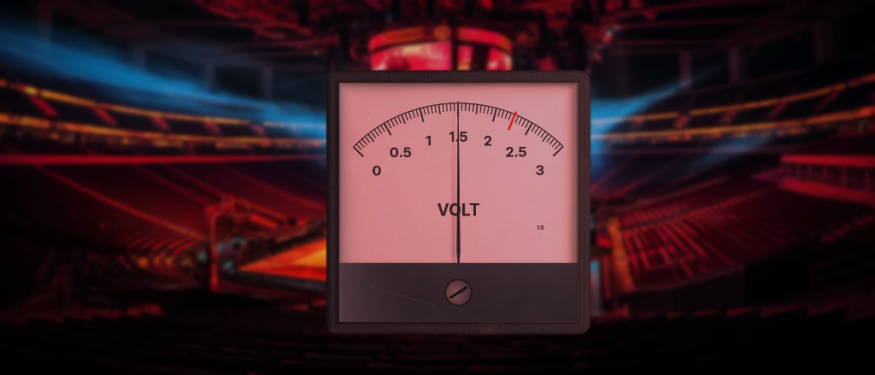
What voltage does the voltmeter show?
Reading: 1.5 V
